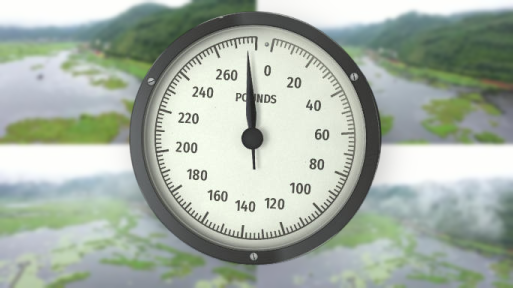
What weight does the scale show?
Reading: 276 lb
